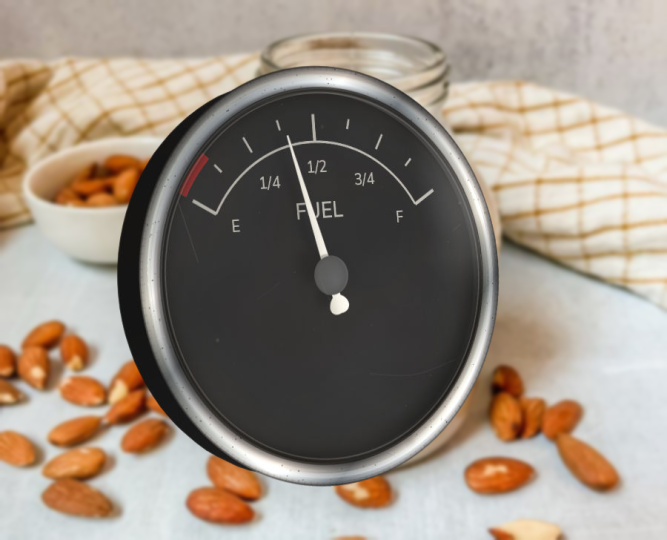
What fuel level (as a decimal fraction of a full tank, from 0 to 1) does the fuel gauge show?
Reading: 0.375
